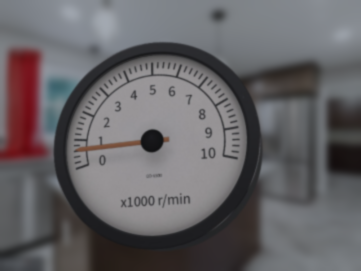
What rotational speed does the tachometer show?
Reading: 600 rpm
